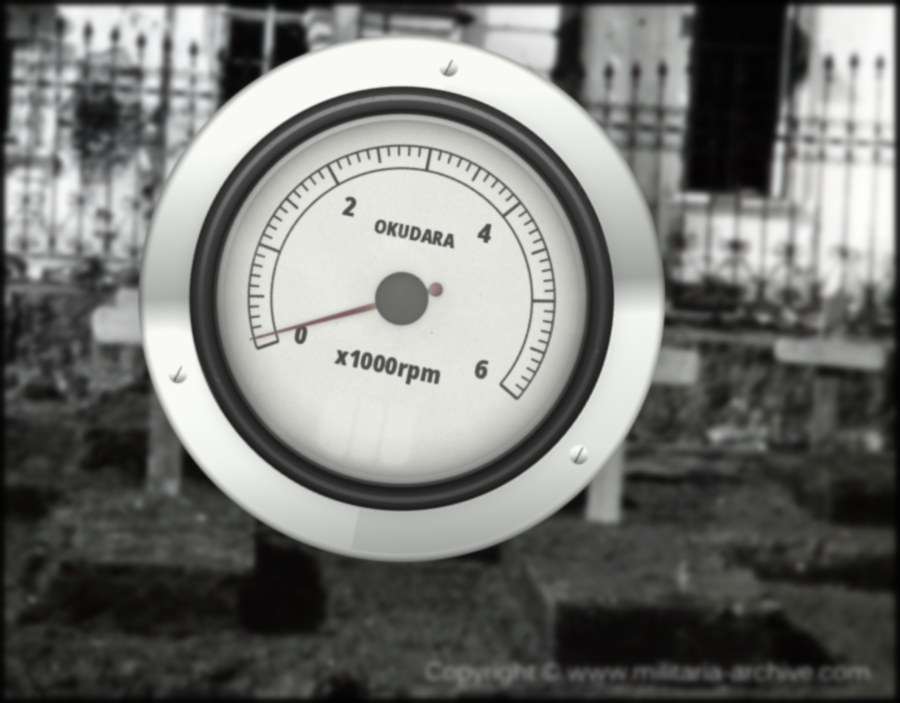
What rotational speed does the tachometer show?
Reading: 100 rpm
